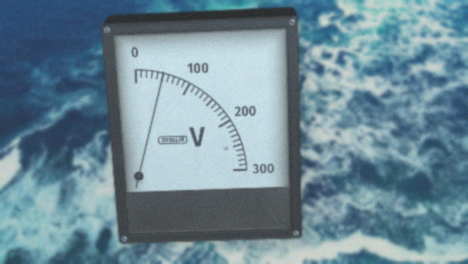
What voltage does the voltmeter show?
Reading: 50 V
